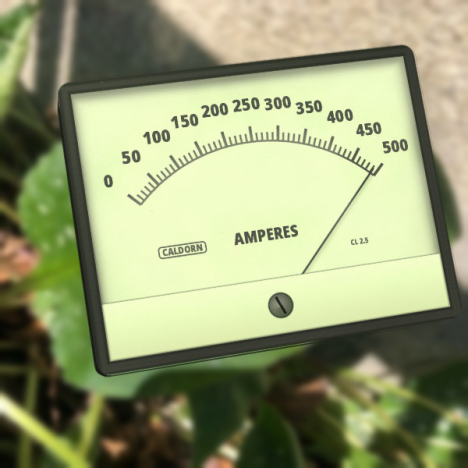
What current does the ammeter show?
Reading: 490 A
